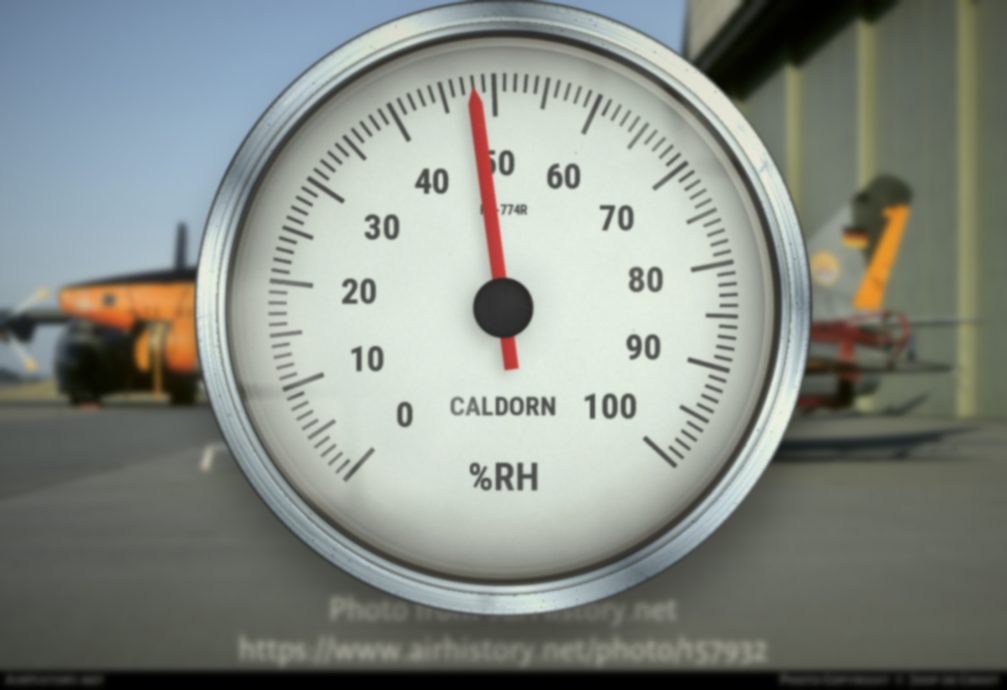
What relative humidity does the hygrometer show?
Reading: 48 %
